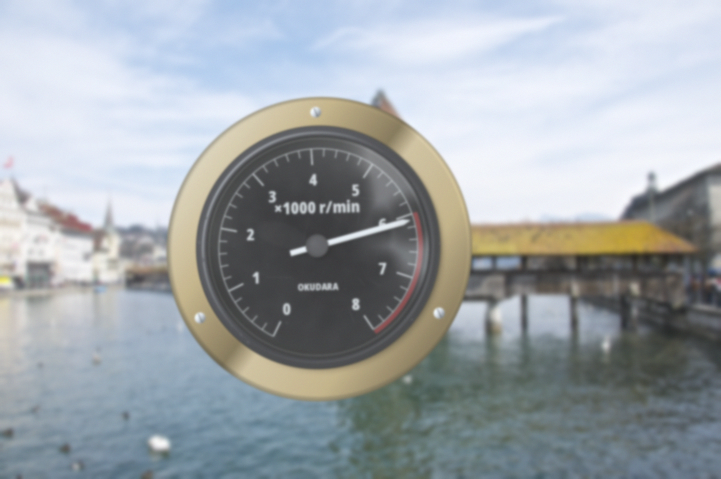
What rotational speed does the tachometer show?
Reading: 6100 rpm
